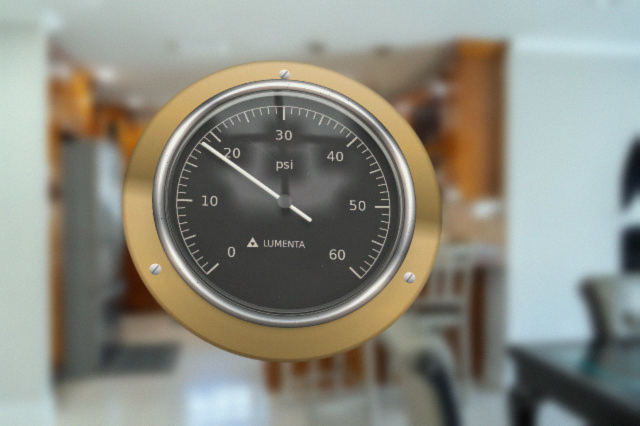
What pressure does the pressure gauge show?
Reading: 18 psi
